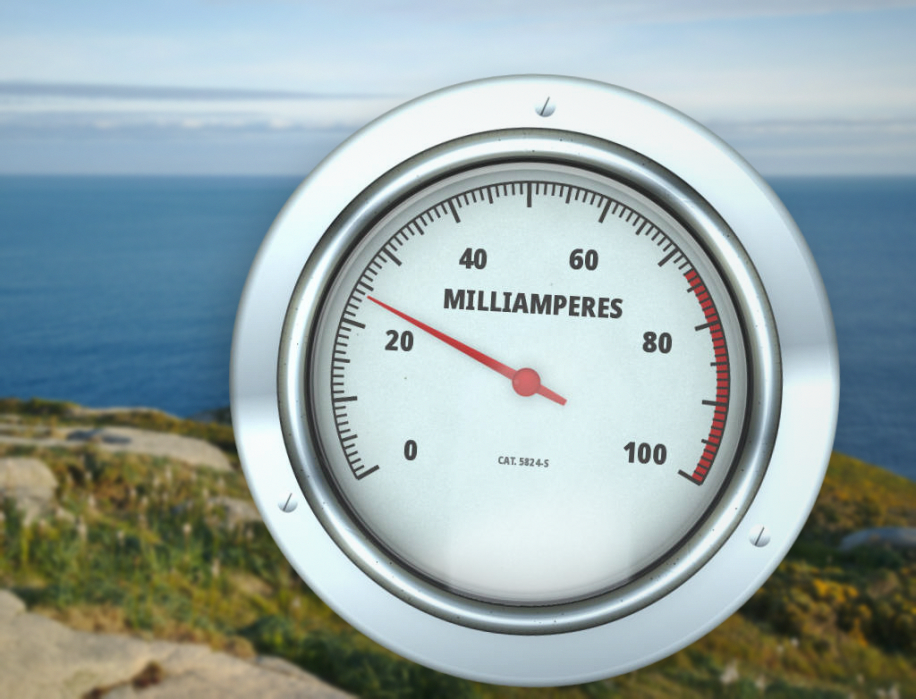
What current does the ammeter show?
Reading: 24 mA
